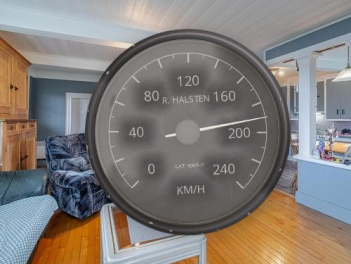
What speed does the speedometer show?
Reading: 190 km/h
